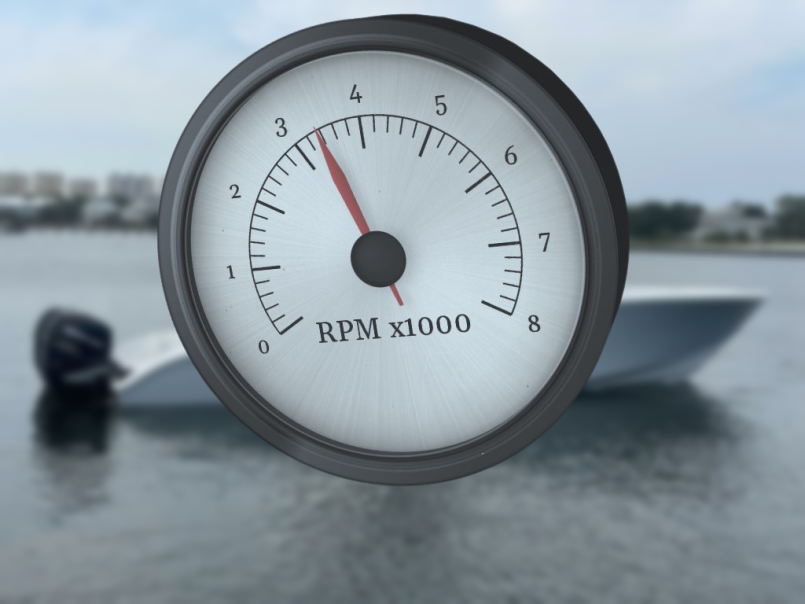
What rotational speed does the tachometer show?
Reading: 3400 rpm
